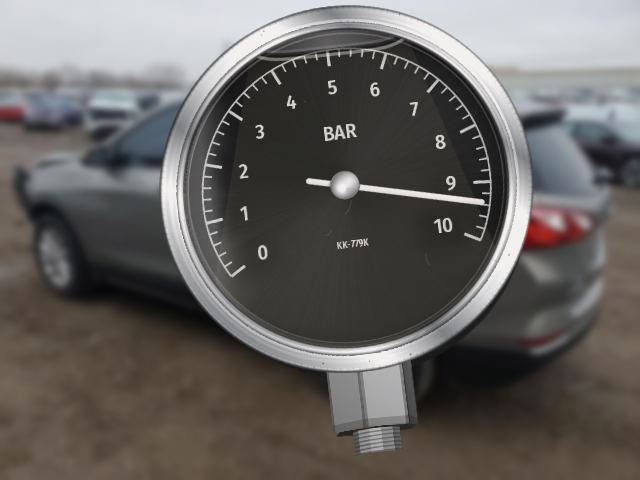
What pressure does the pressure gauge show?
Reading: 9.4 bar
